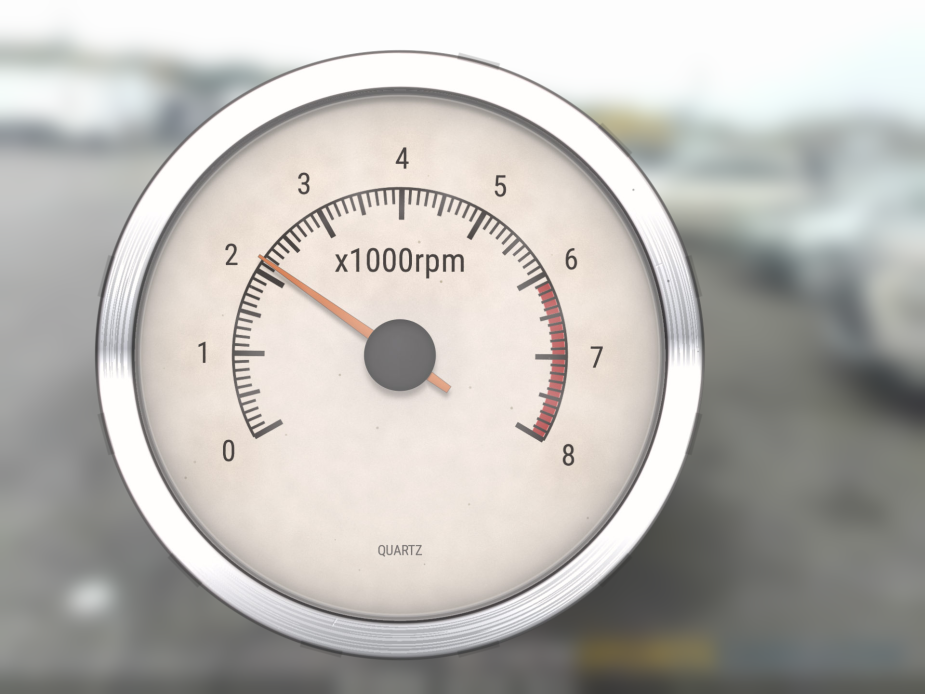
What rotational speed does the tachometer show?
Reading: 2150 rpm
